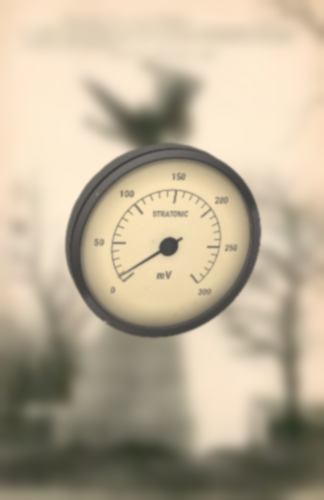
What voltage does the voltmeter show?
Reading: 10 mV
